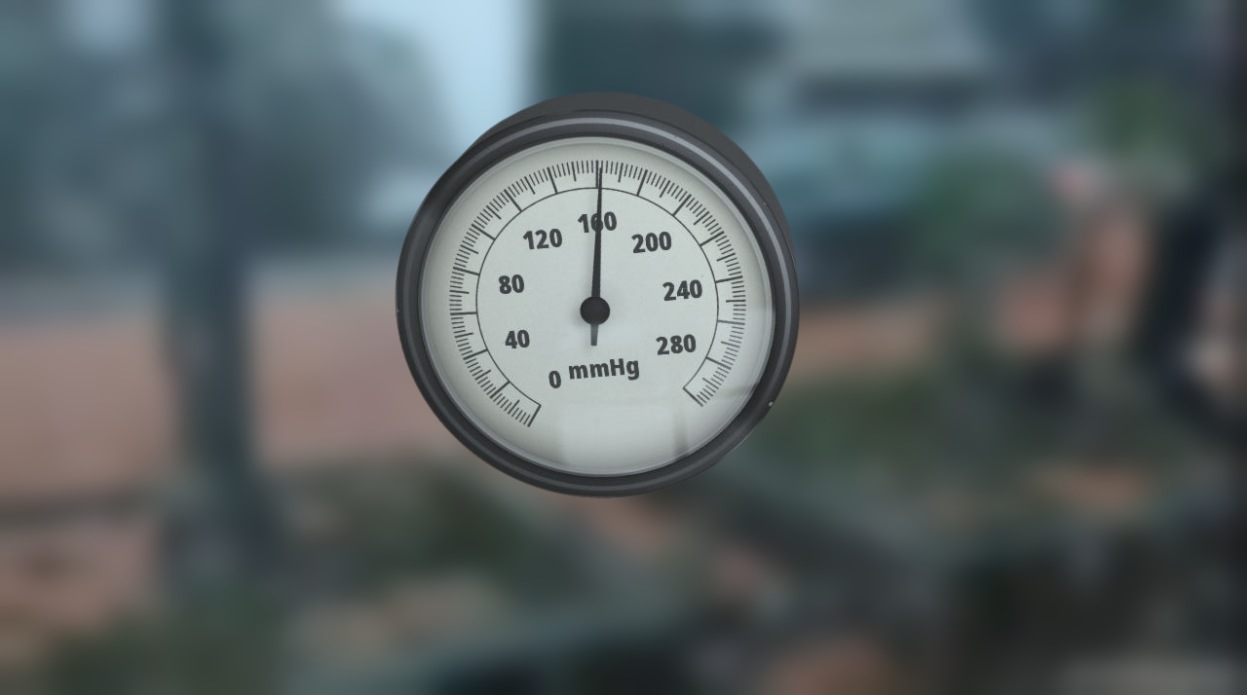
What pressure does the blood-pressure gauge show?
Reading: 162 mmHg
